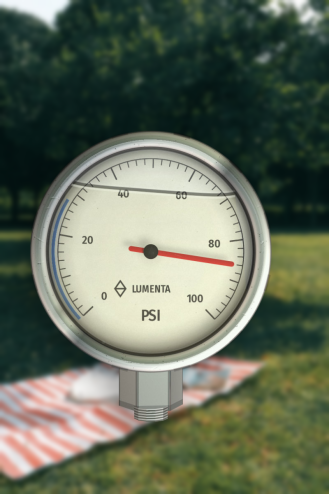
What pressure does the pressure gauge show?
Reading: 86 psi
